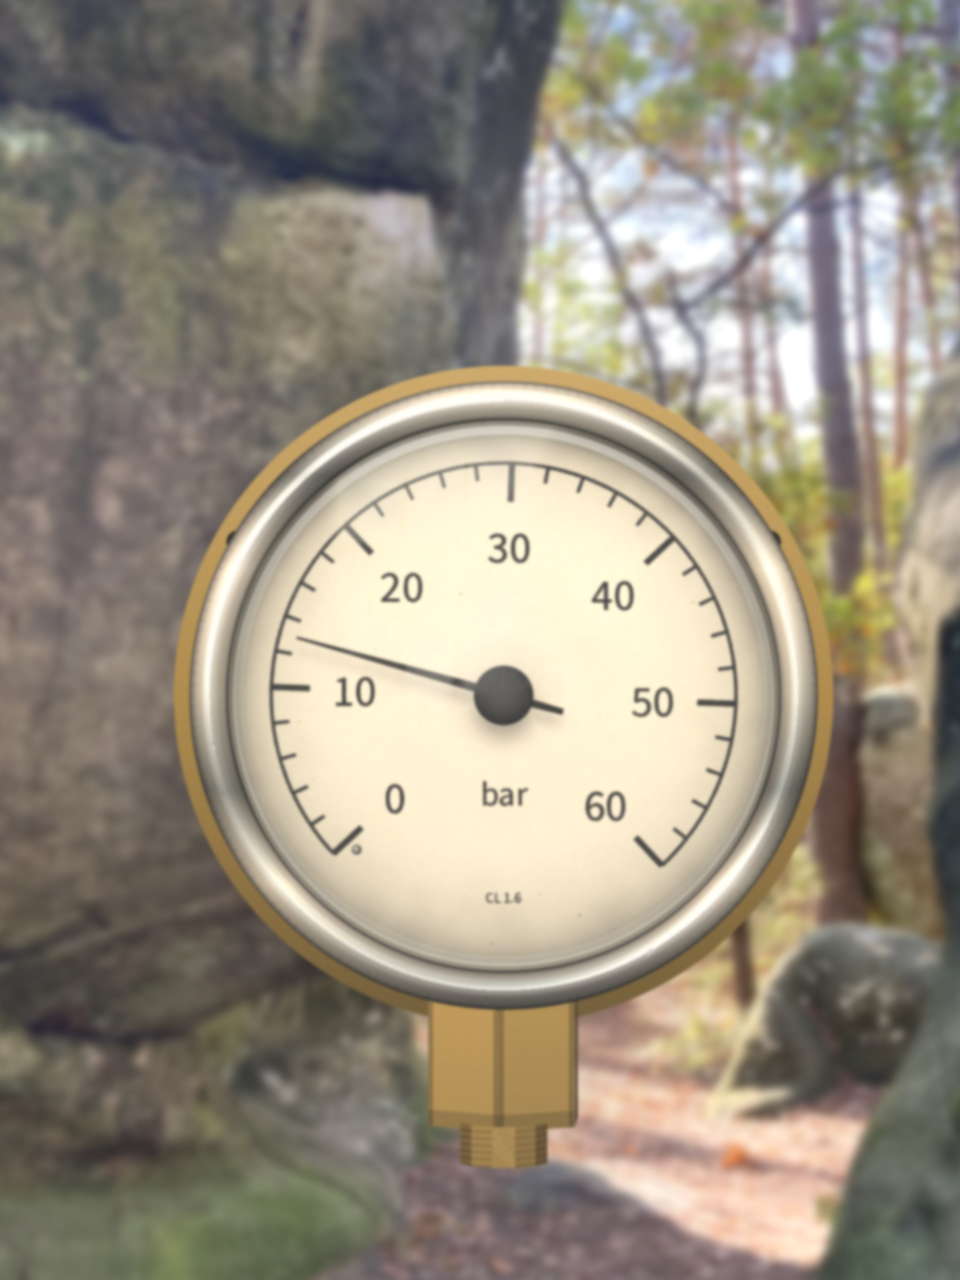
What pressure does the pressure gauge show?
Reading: 13 bar
